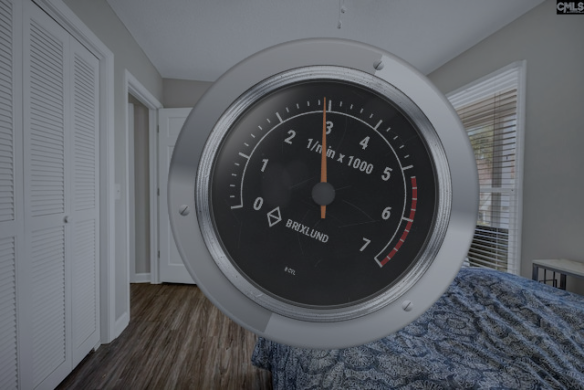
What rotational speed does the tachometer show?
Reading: 2900 rpm
